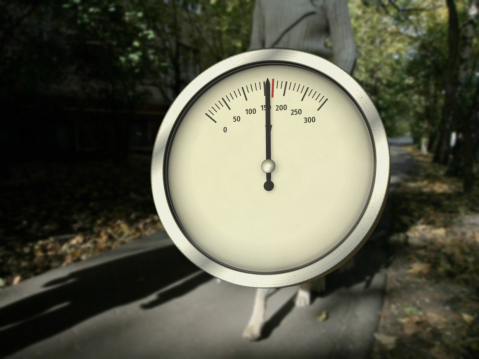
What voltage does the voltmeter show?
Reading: 160 V
